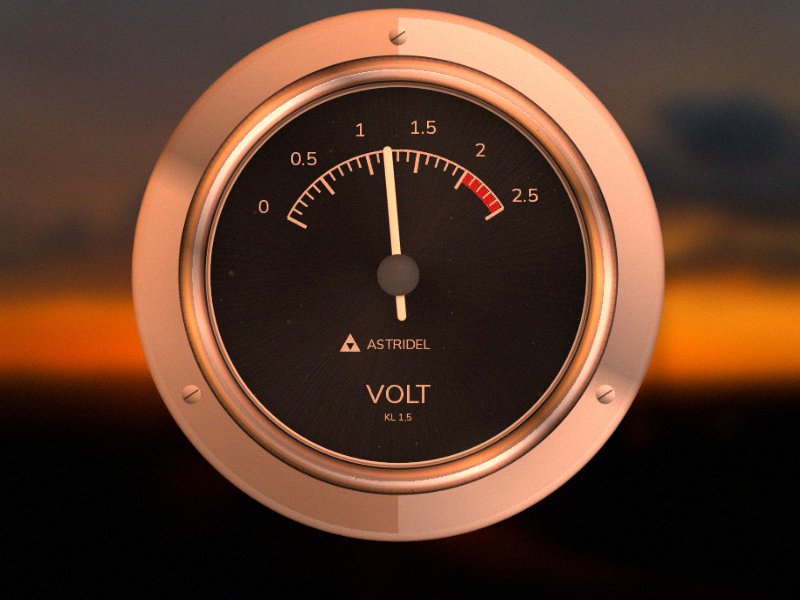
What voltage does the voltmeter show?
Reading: 1.2 V
